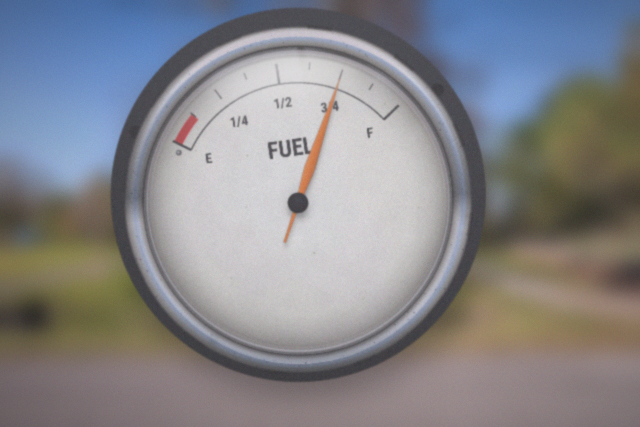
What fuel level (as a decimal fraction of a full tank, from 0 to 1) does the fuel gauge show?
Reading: 0.75
